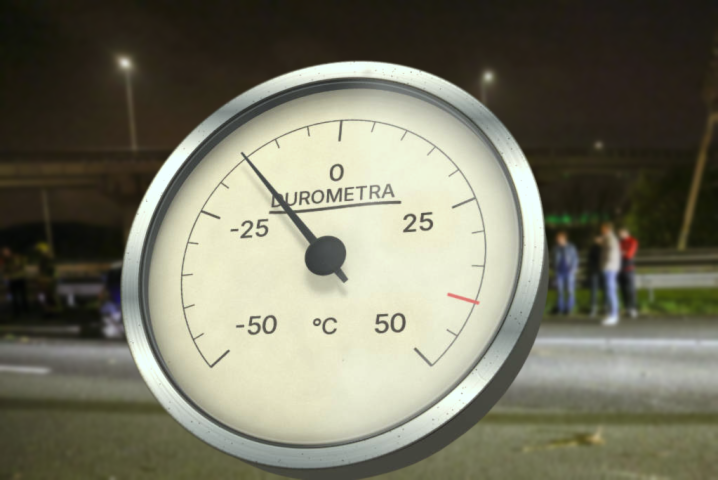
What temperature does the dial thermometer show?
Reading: -15 °C
